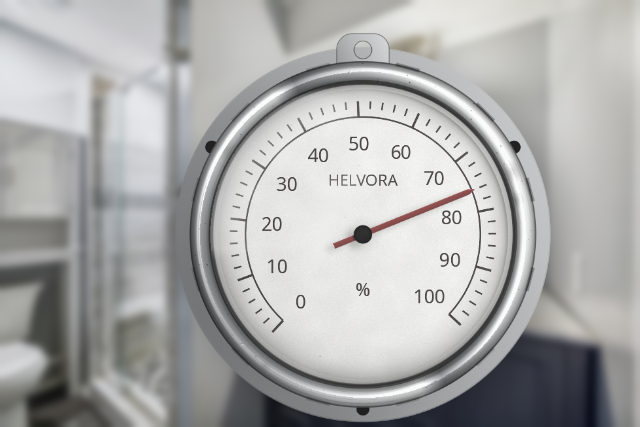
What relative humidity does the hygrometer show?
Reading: 76 %
